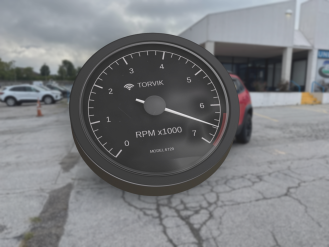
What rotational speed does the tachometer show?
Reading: 6600 rpm
